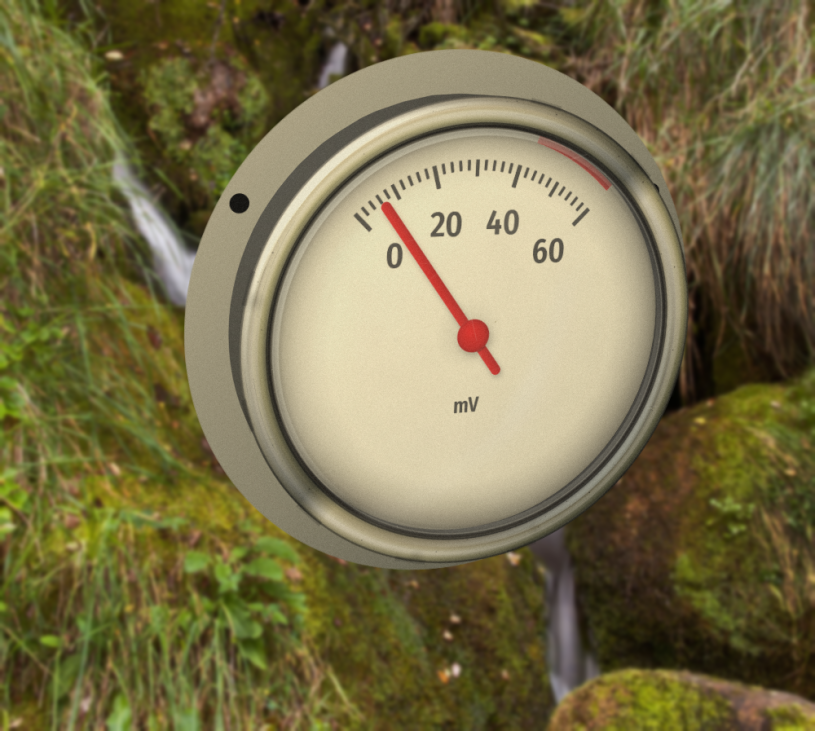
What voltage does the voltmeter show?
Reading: 6 mV
